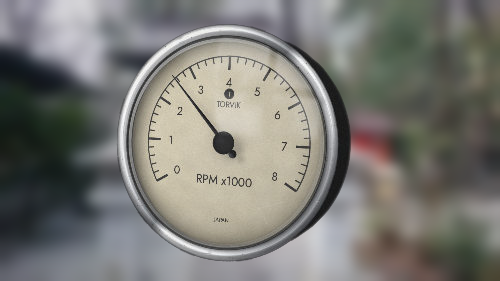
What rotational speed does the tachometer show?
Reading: 2600 rpm
